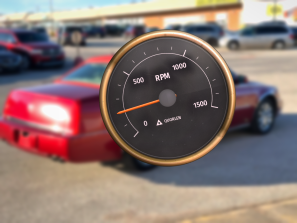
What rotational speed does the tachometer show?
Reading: 200 rpm
